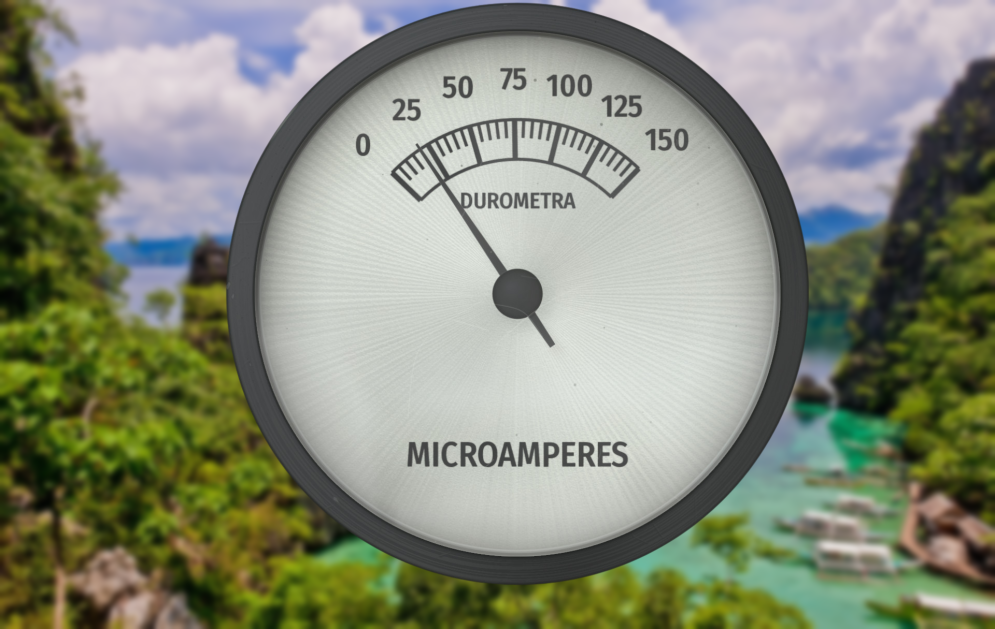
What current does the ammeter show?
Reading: 20 µA
